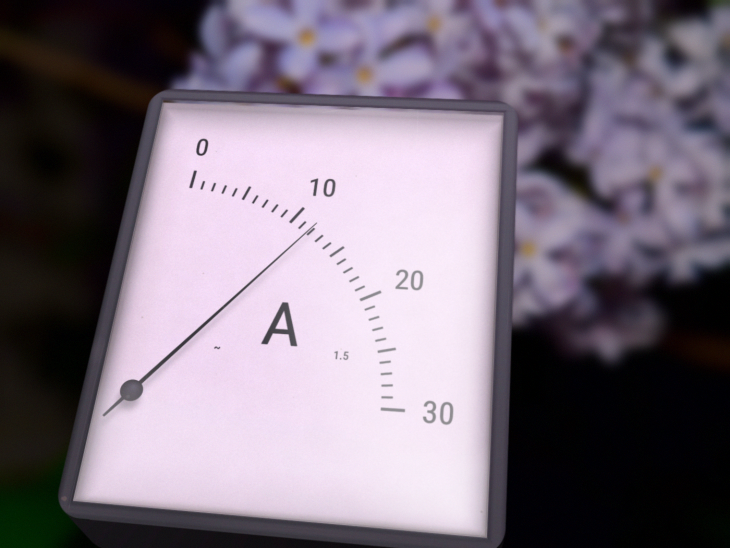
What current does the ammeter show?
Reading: 12 A
